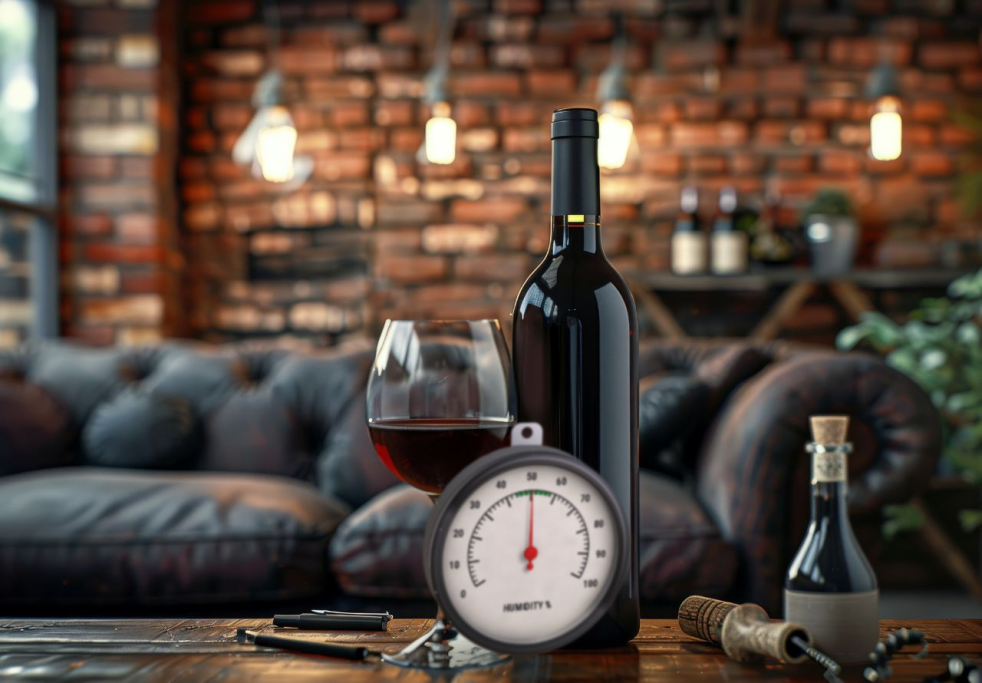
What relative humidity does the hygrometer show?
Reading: 50 %
